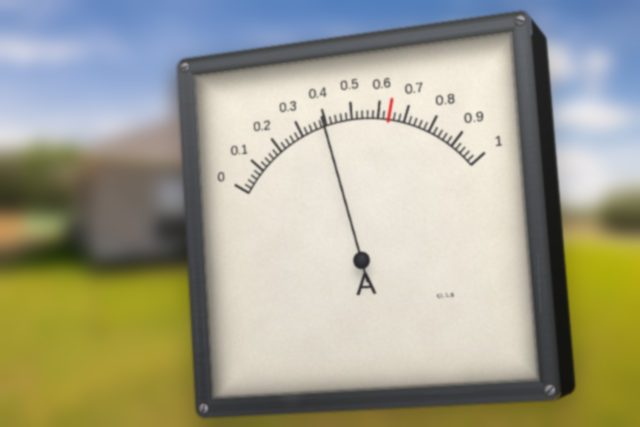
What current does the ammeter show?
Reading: 0.4 A
